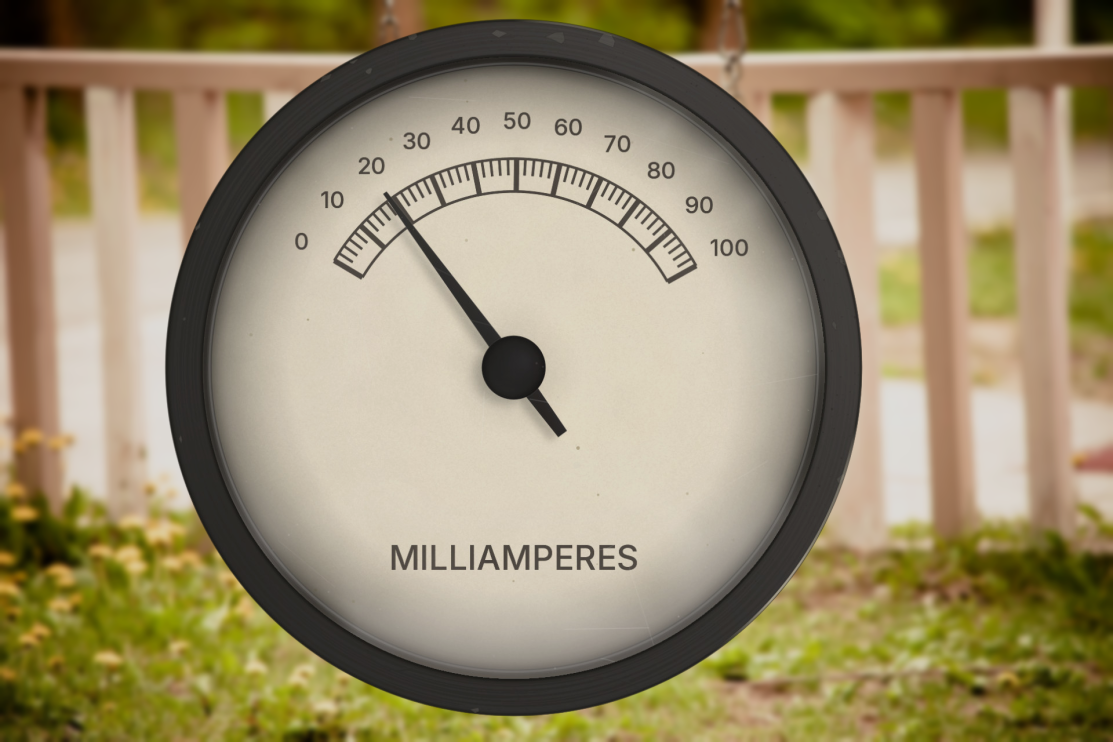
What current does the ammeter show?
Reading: 19 mA
